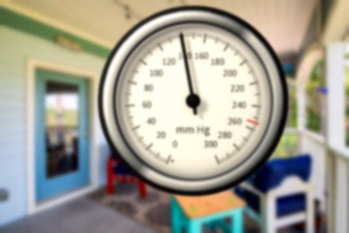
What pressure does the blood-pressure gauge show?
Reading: 140 mmHg
